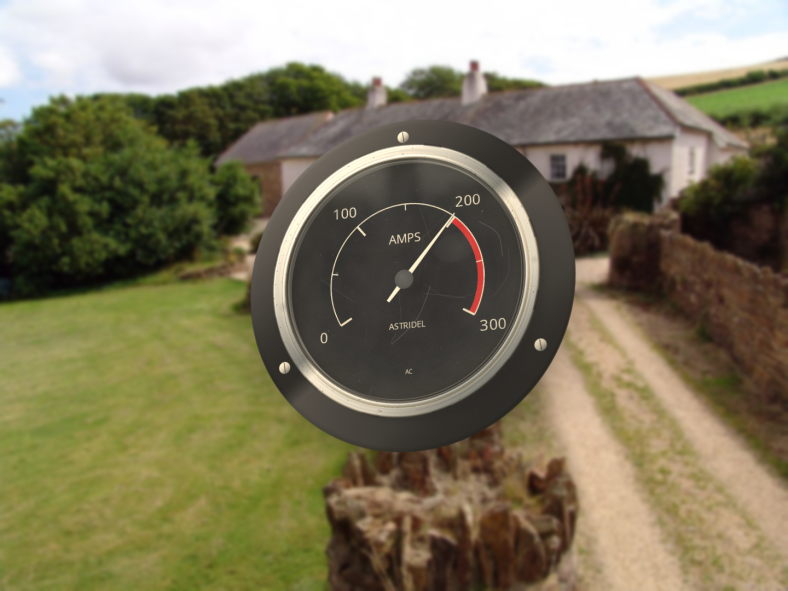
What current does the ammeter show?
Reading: 200 A
